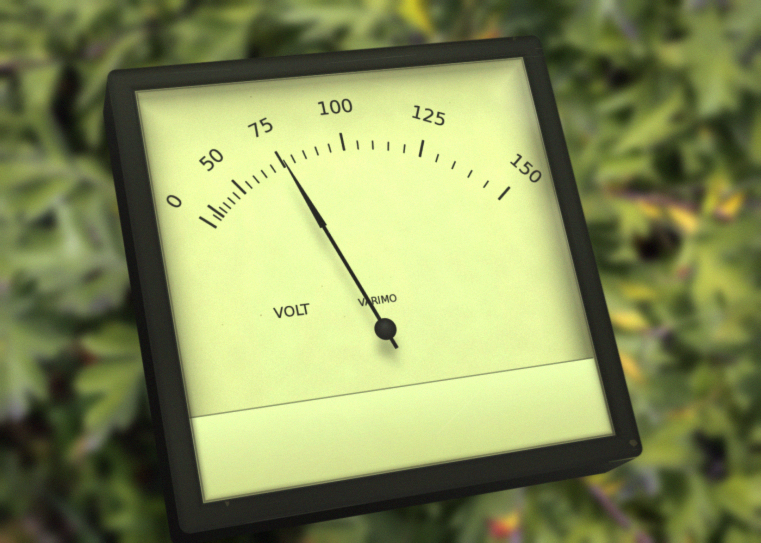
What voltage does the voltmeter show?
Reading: 75 V
